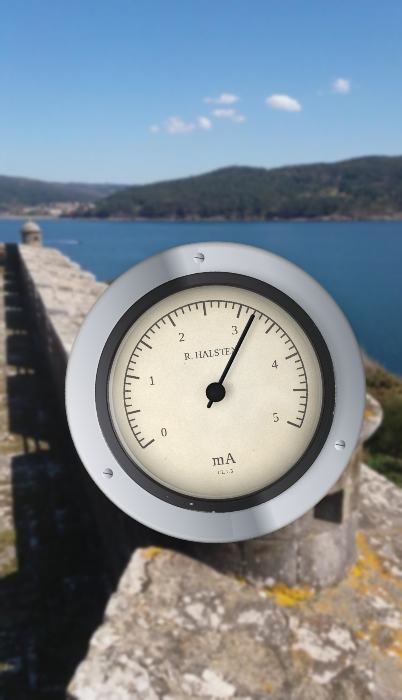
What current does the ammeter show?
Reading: 3.2 mA
